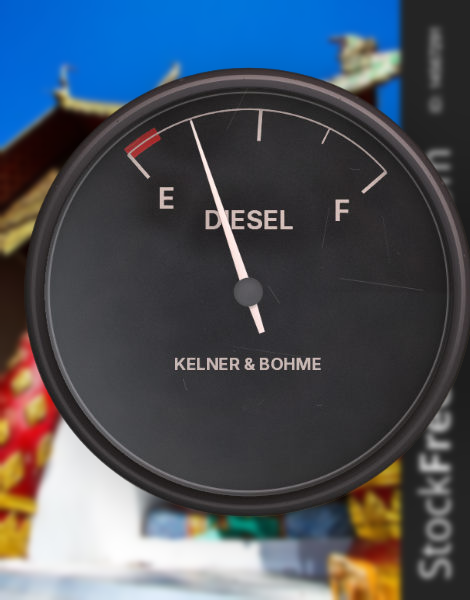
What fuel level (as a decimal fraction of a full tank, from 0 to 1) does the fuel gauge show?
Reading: 0.25
